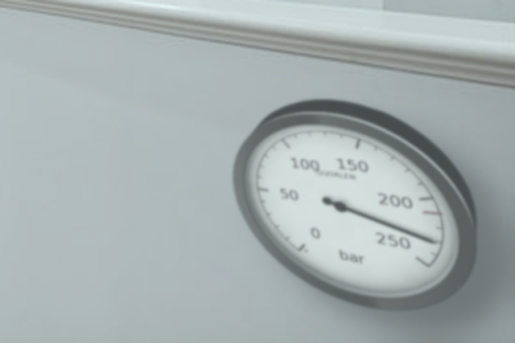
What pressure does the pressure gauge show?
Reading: 230 bar
